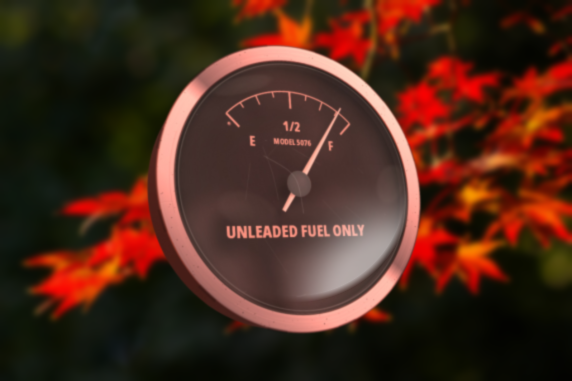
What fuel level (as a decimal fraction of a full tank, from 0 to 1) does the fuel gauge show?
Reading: 0.875
